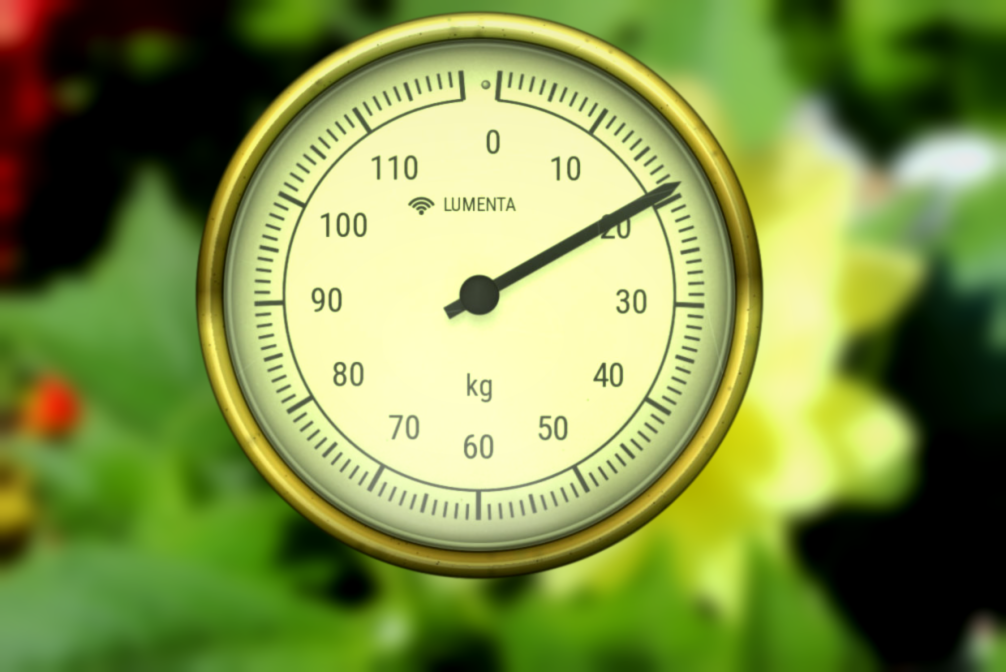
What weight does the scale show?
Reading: 19 kg
